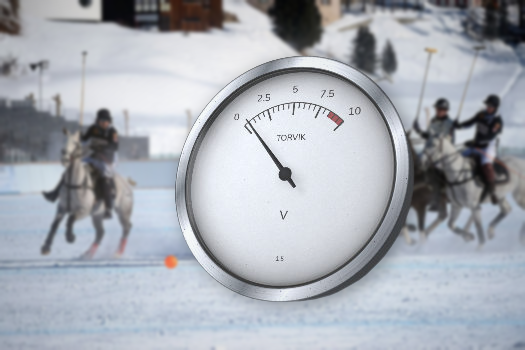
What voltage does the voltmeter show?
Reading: 0.5 V
